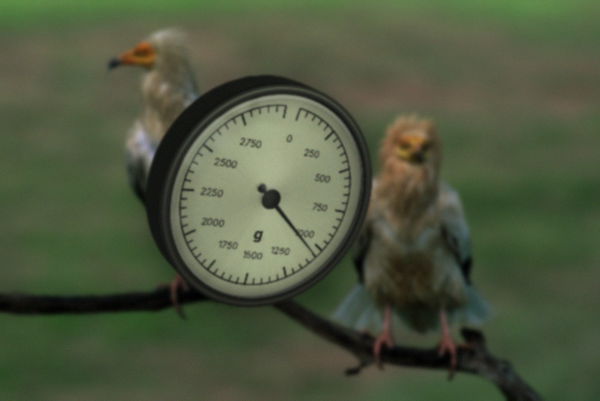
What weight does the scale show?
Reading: 1050 g
